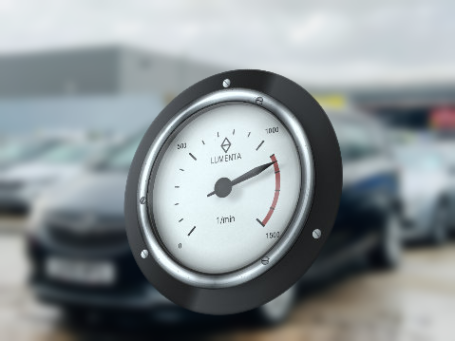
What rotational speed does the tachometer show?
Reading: 1150 rpm
